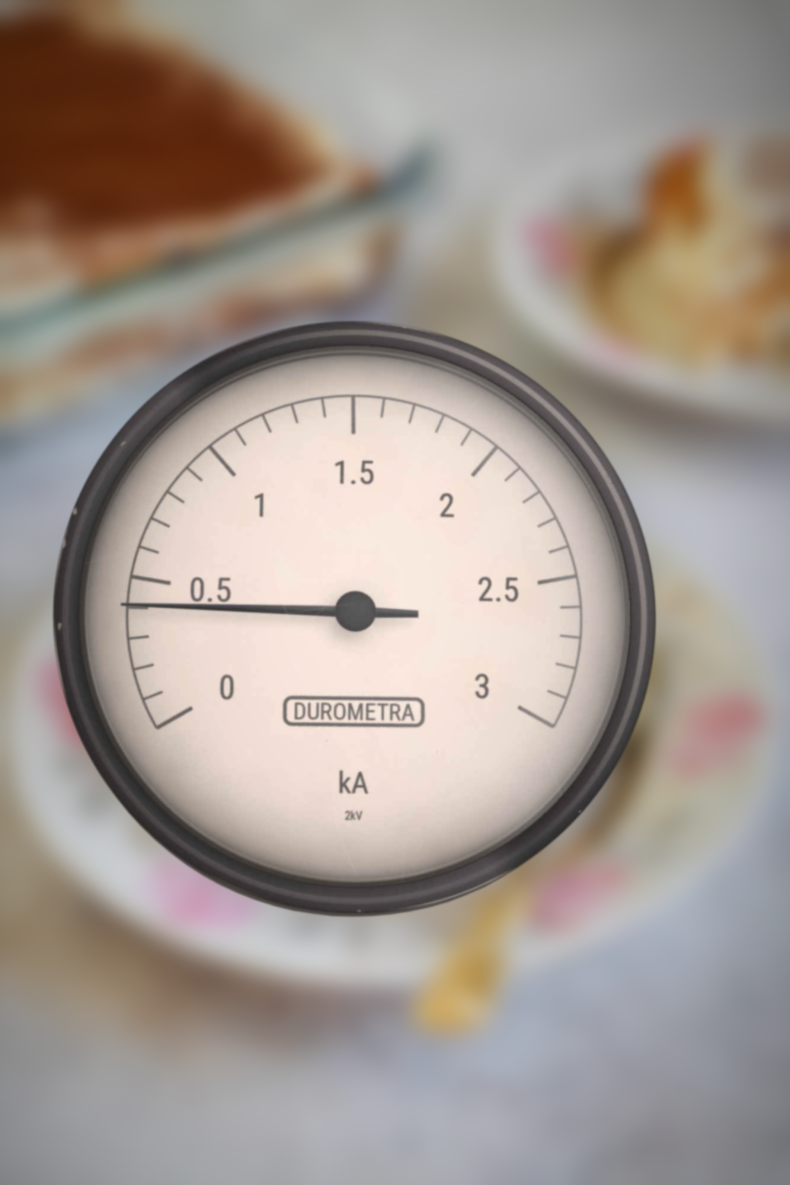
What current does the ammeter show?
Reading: 0.4 kA
